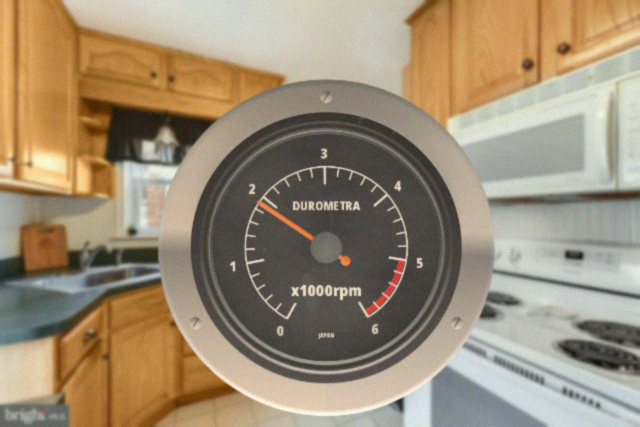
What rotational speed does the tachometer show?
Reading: 1900 rpm
